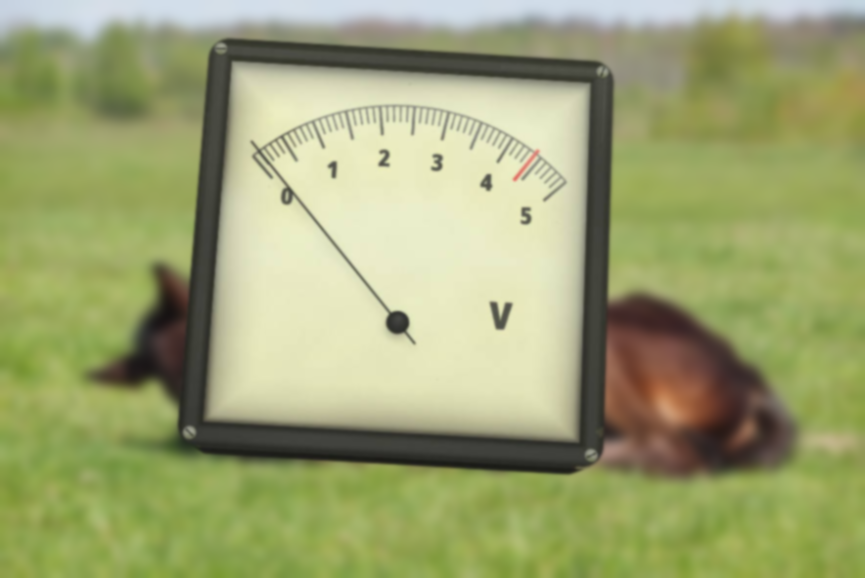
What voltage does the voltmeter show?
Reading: 0.1 V
